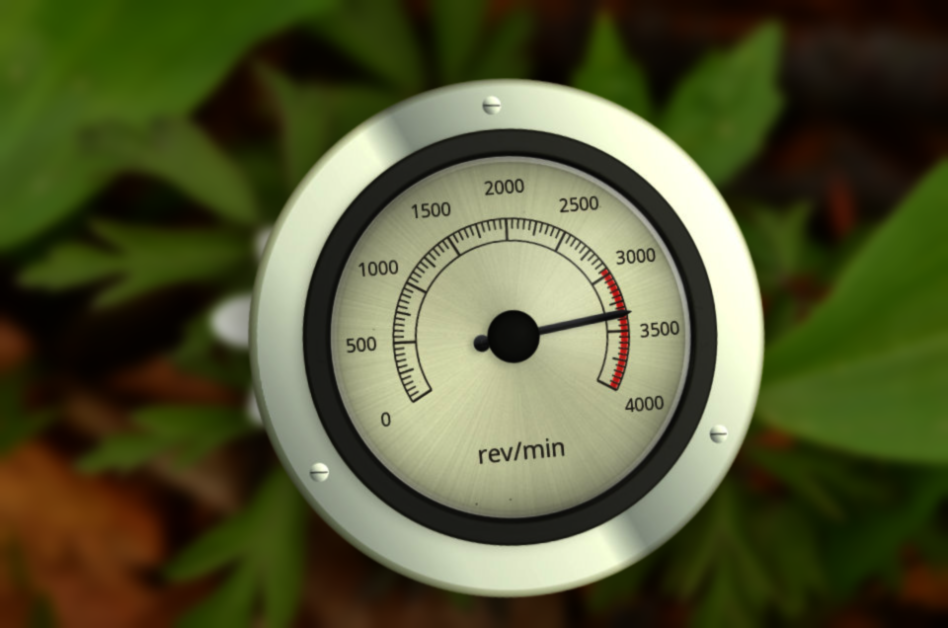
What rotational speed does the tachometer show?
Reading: 3350 rpm
